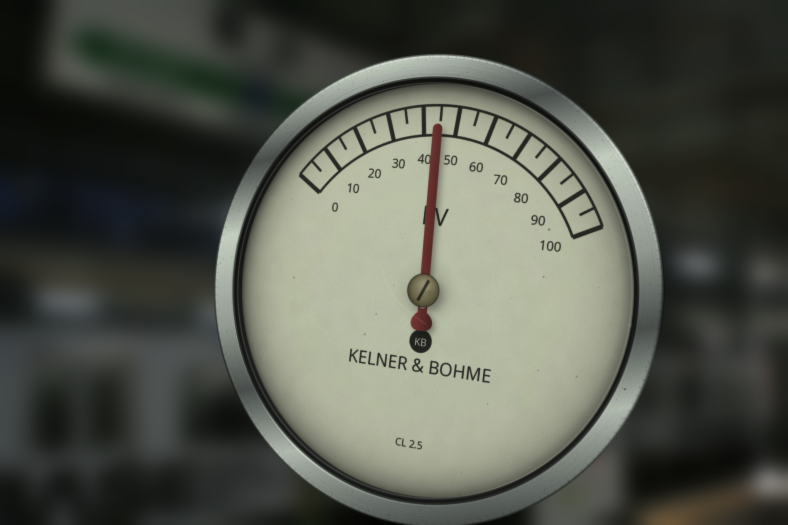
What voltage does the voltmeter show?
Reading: 45 kV
